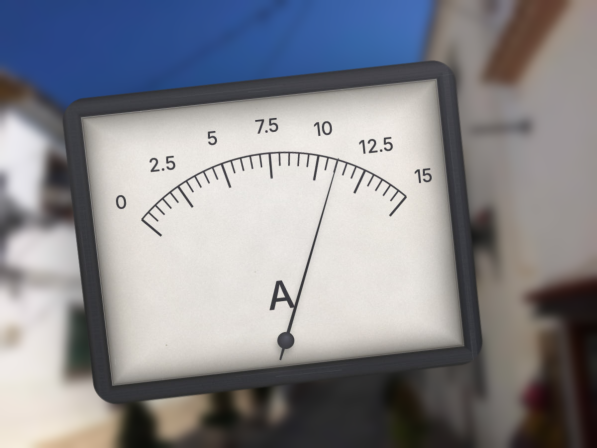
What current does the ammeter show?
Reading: 11 A
